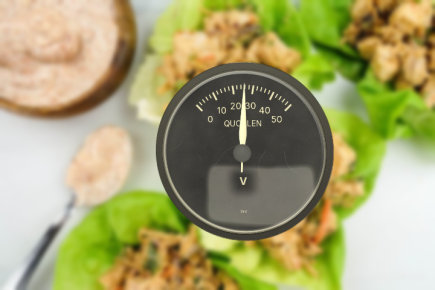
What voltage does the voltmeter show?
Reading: 26 V
